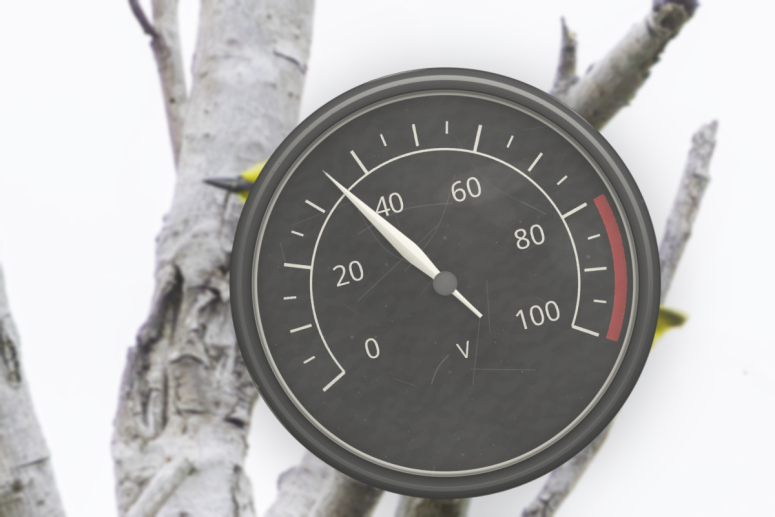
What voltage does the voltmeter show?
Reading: 35 V
